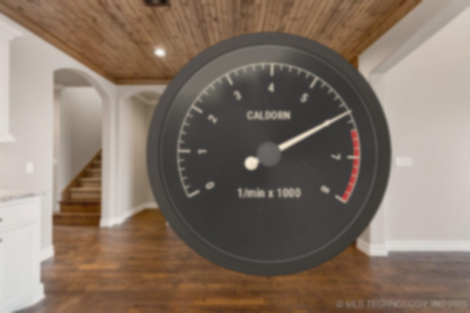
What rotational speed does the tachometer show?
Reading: 6000 rpm
